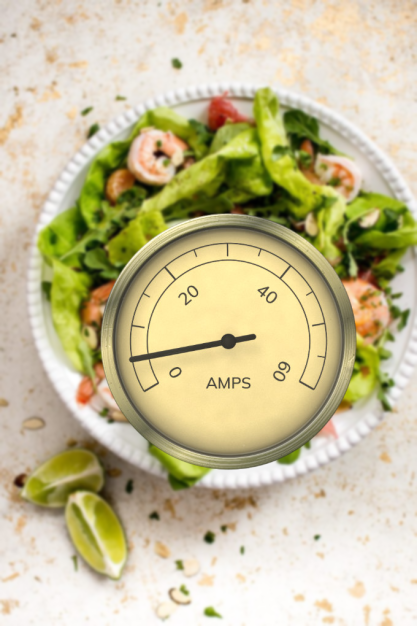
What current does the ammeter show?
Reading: 5 A
